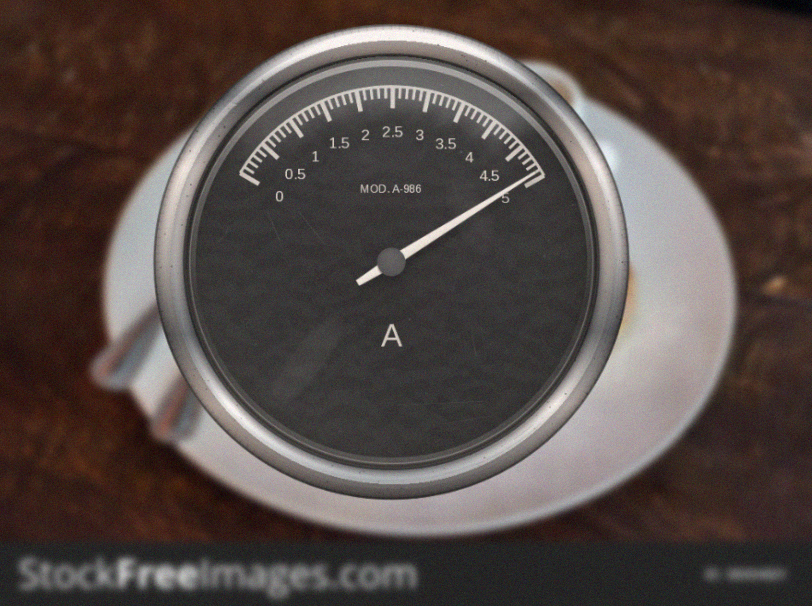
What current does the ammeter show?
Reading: 4.9 A
